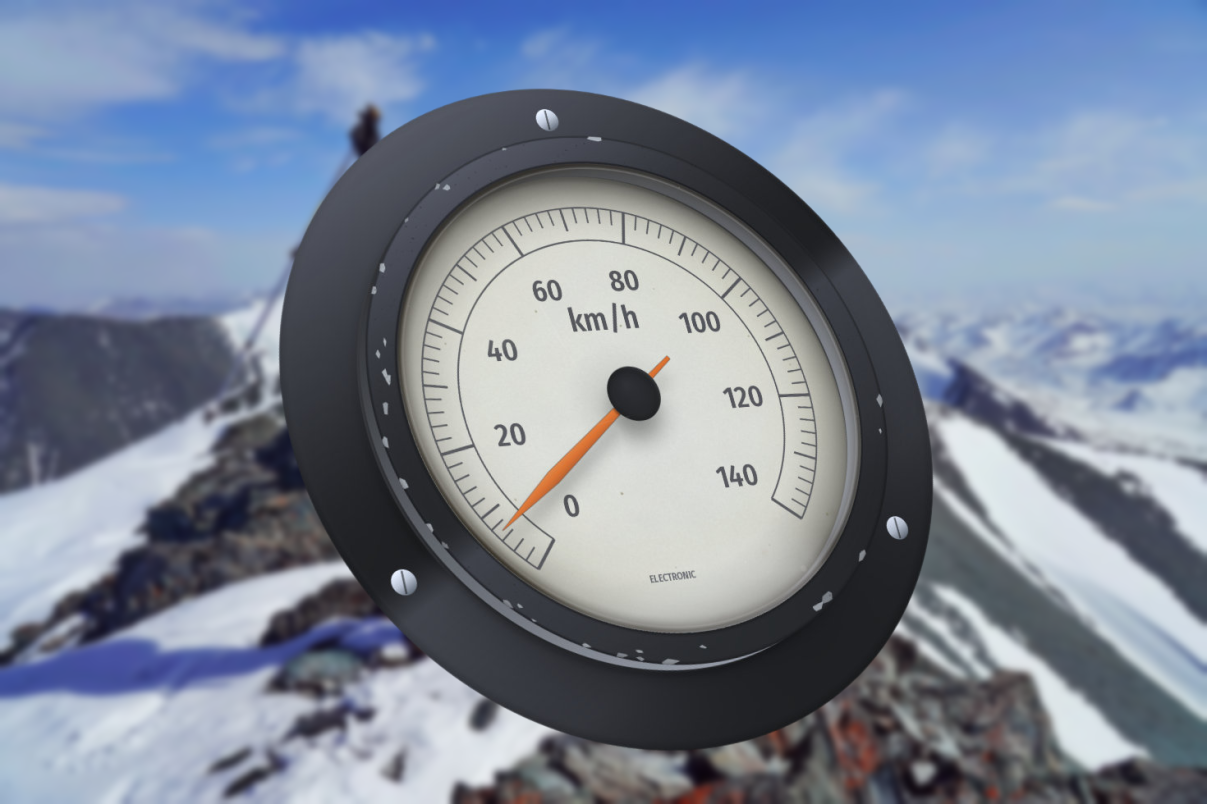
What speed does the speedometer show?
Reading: 7 km/h
